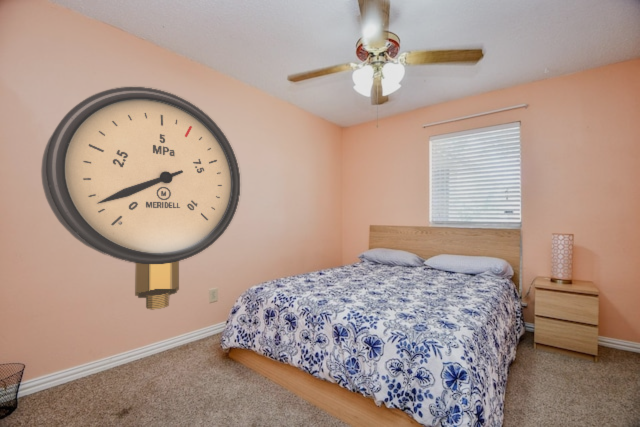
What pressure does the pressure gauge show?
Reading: 0.75 MPa
